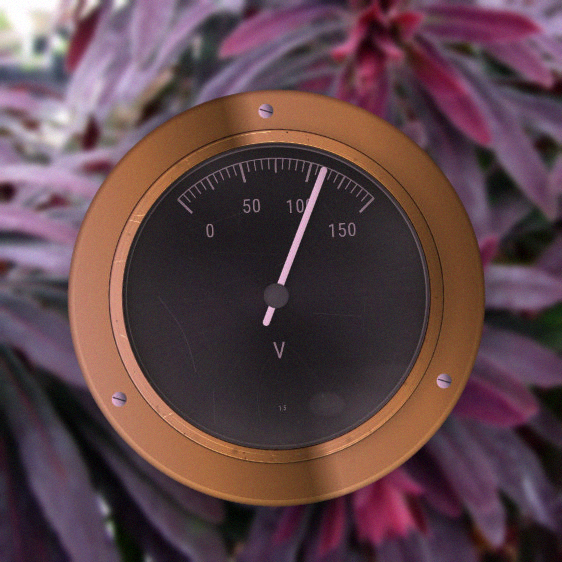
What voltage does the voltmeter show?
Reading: 110 V
